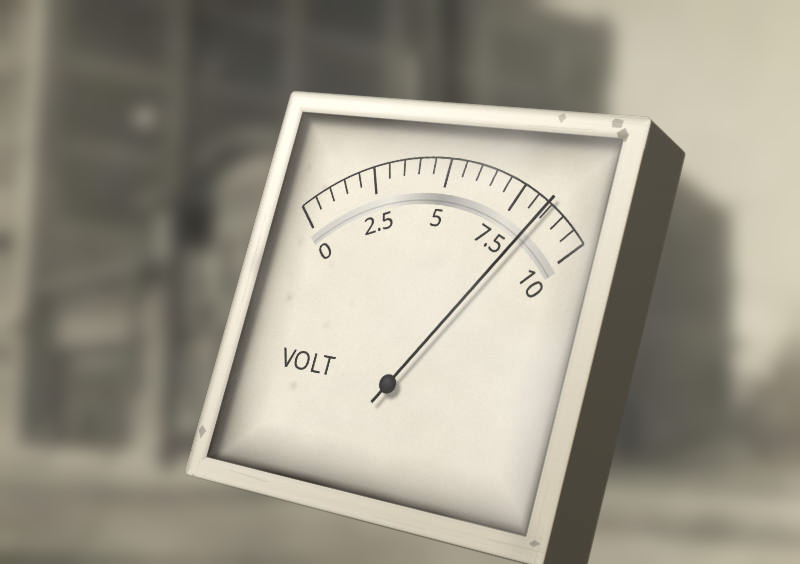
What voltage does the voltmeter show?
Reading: 8.5 V
